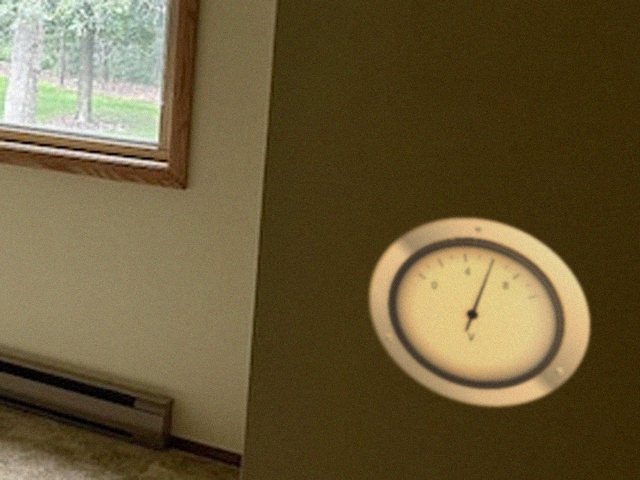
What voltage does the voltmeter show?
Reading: 6 V
